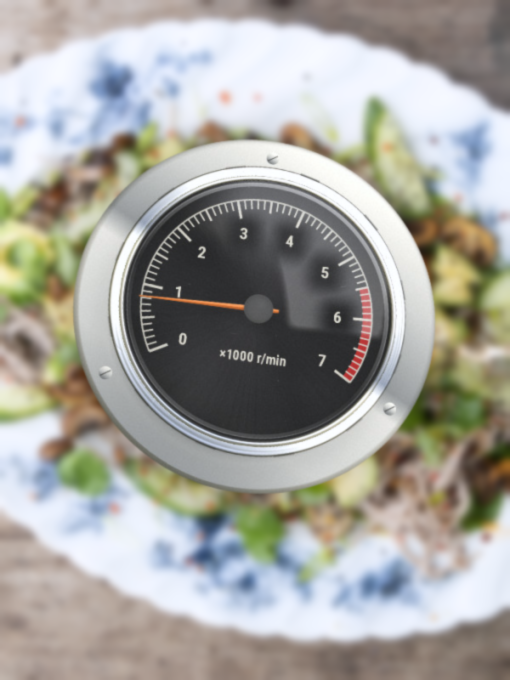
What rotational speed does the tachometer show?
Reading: 800 rpm
